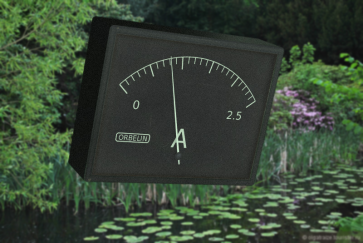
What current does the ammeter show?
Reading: 0.8 A
